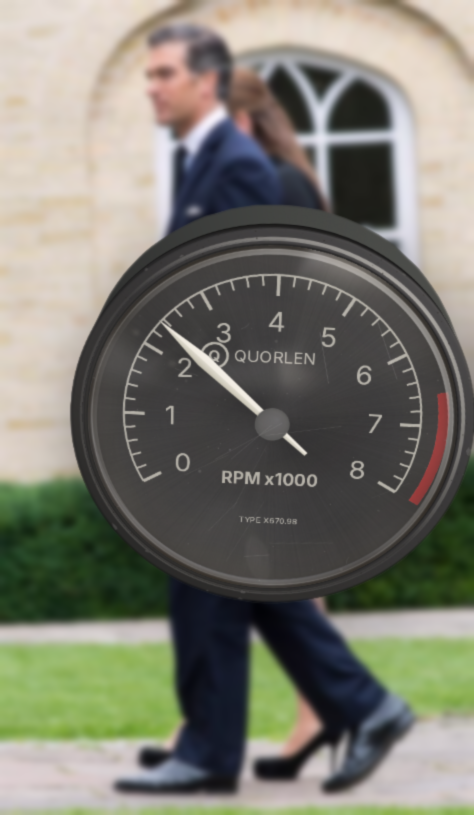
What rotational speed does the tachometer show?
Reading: 2400 rpm
